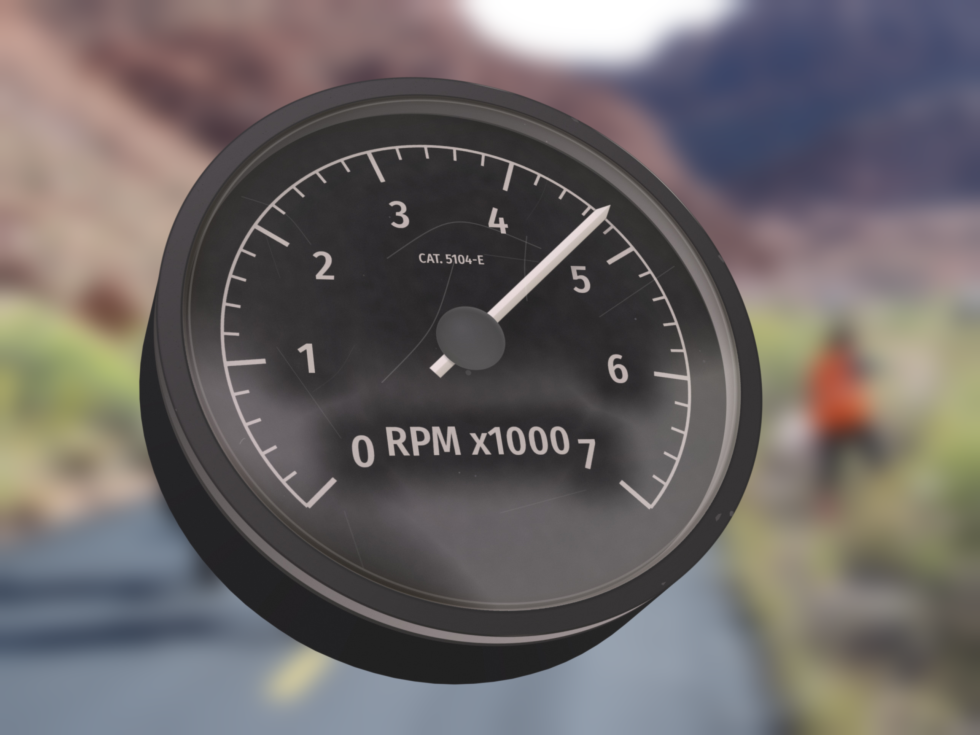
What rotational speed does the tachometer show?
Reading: 4700 rpm
